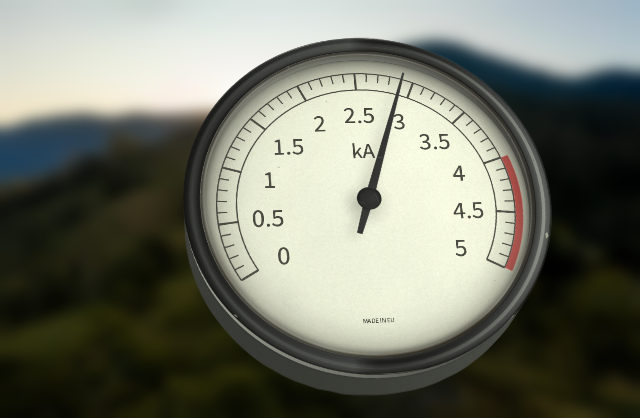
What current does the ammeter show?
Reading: 2.9 kA
